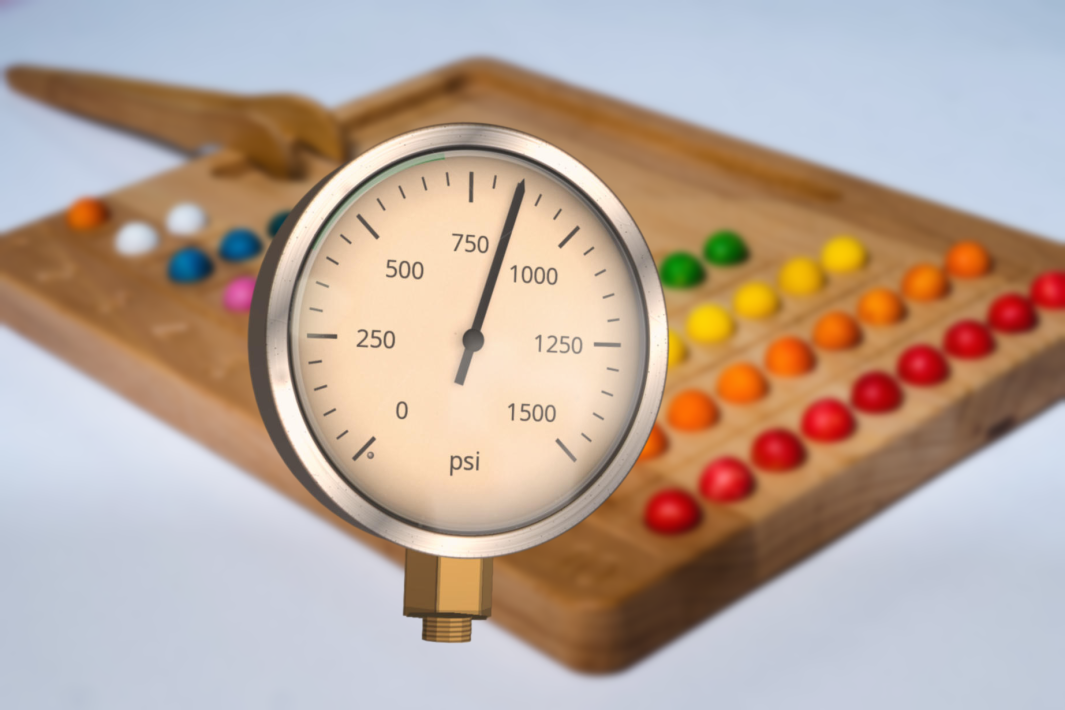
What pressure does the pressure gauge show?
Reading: 850 psi
